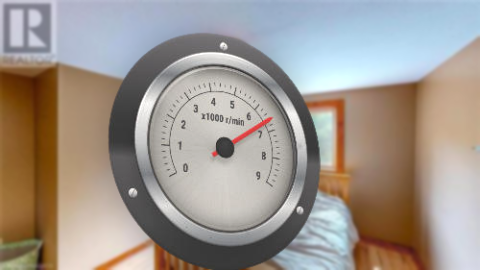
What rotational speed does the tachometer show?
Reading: 6600 rpm
